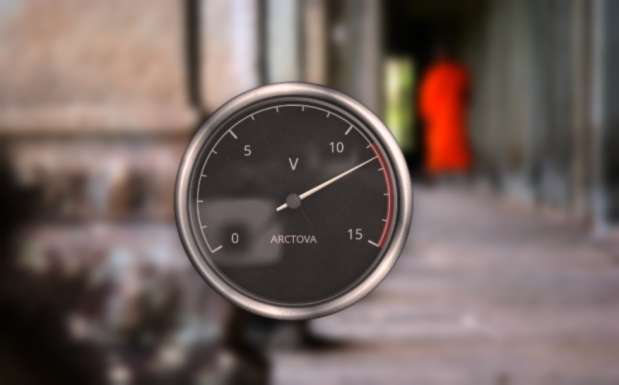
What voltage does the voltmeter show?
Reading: 11.5 V
